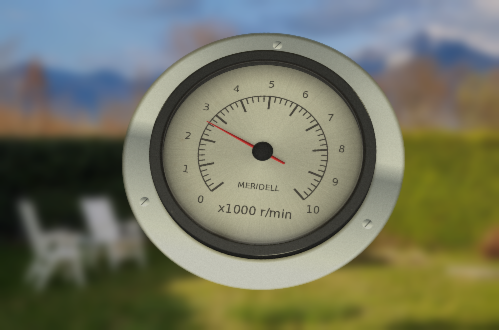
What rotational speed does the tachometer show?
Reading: 2600 rpm
